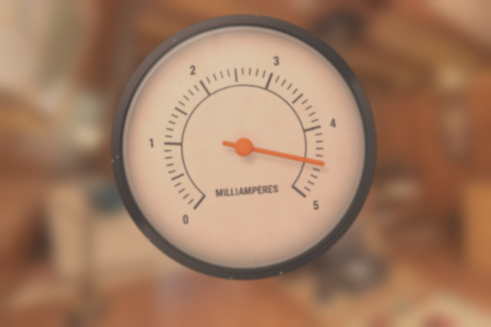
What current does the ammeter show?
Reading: 4.5 mA
